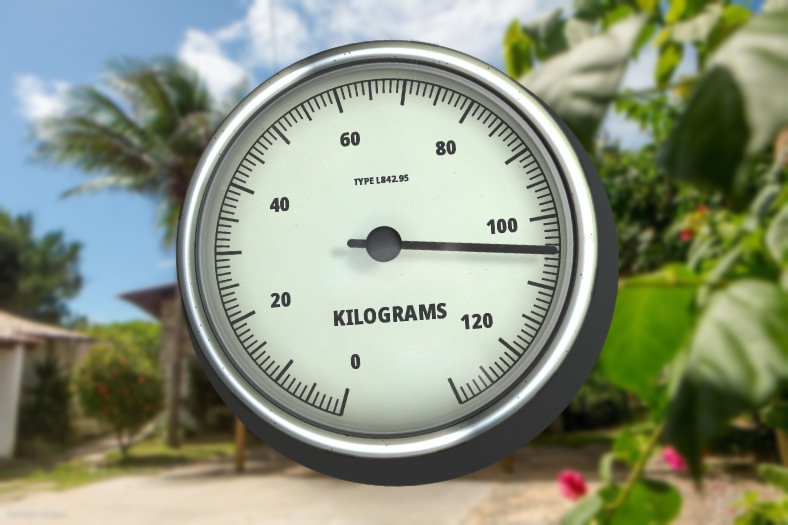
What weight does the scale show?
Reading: 105 kg
